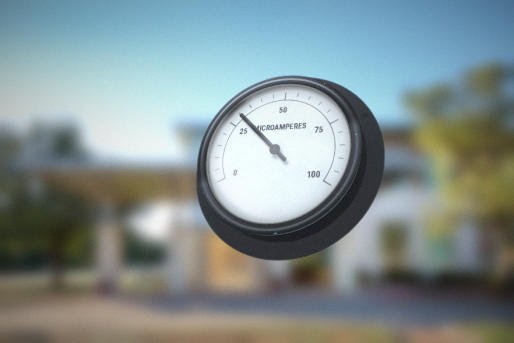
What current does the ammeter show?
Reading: 30 µA
